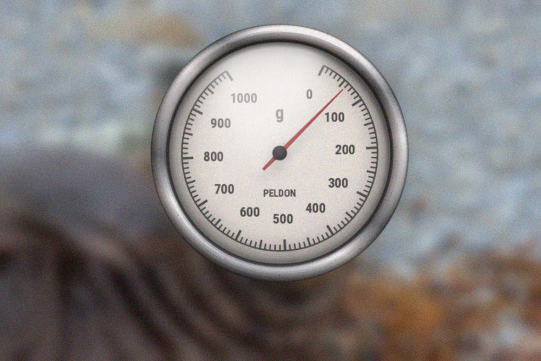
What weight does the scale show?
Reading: 60 g
